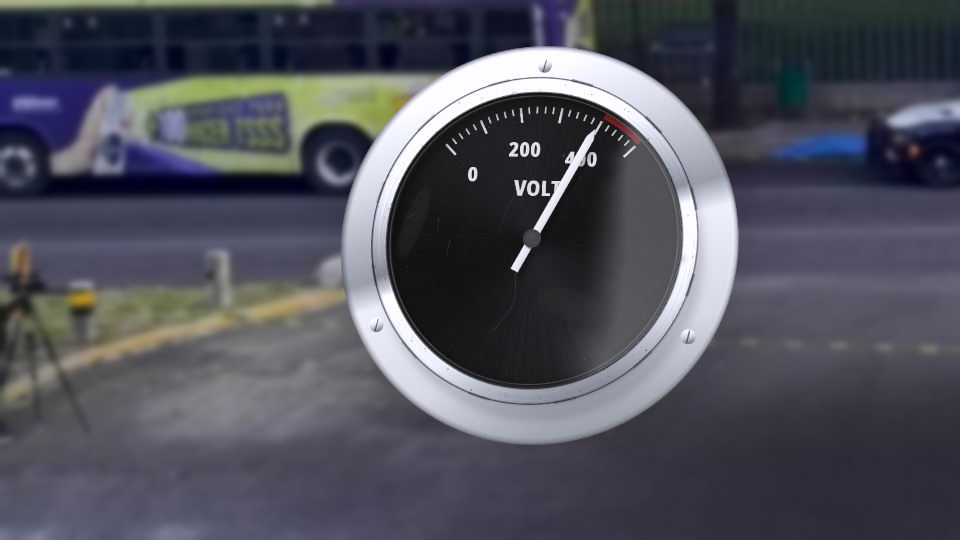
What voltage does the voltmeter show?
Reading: 400 V
